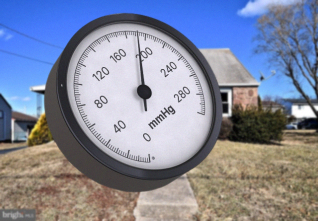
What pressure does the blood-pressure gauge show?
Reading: 190 mmHg
